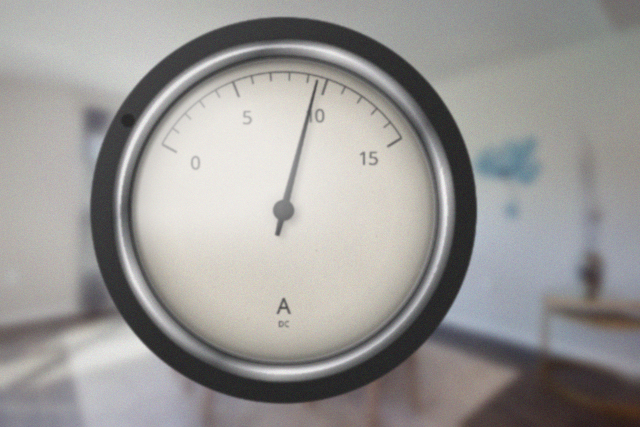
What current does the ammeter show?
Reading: 9.5 A
